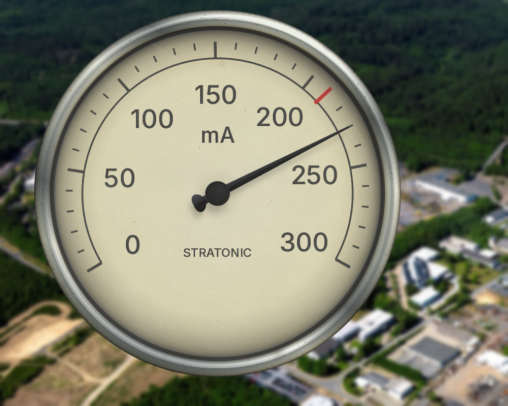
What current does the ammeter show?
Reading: 230 mA
